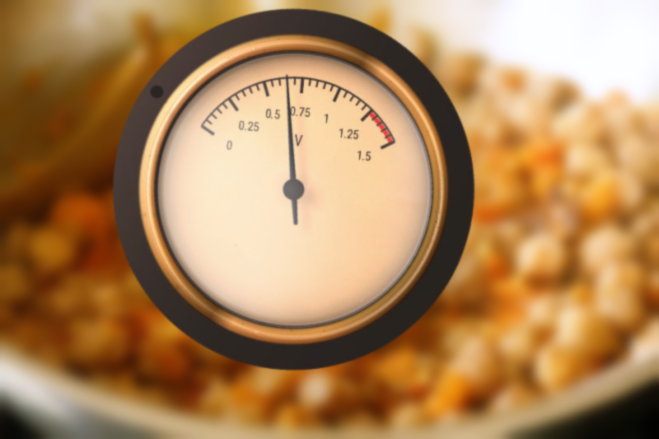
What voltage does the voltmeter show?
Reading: 0.65 V
